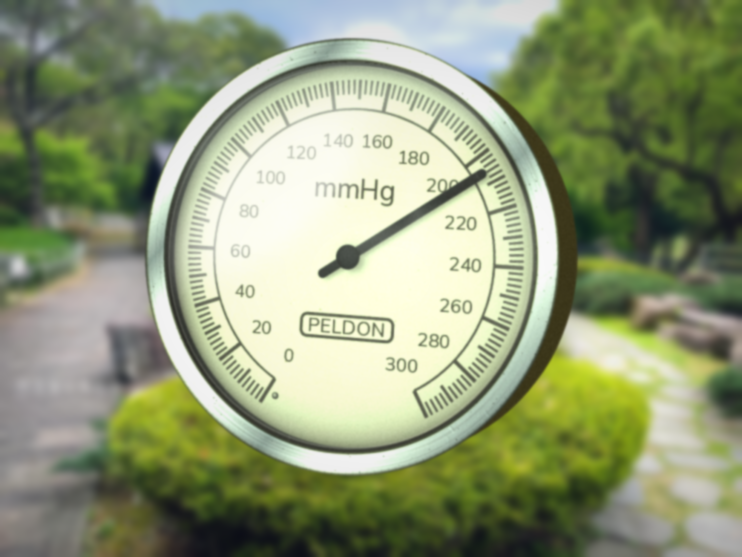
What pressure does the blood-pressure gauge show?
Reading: 206 mmHg
